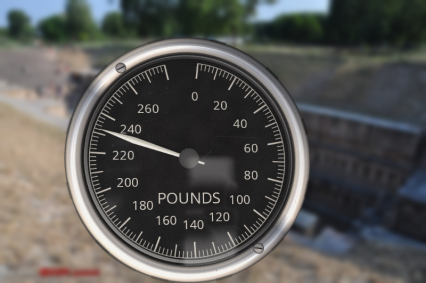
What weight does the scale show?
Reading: 232 lb
